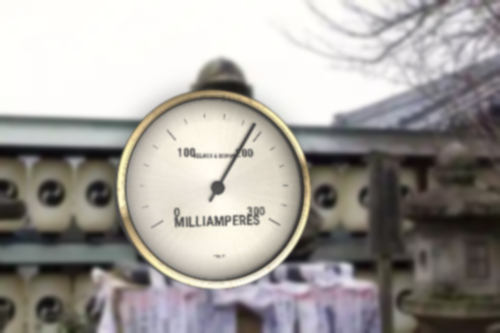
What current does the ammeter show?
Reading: 190 mA
